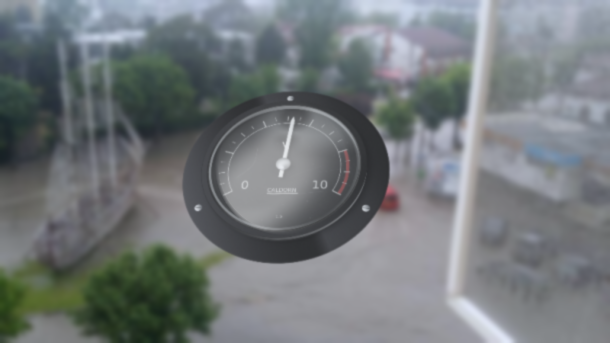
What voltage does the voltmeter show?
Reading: 5.25 V
